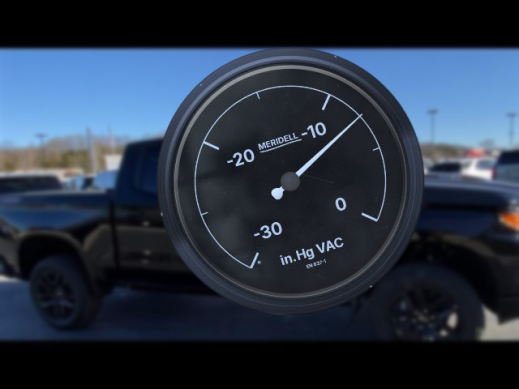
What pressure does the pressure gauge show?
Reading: -7.5 inHg
